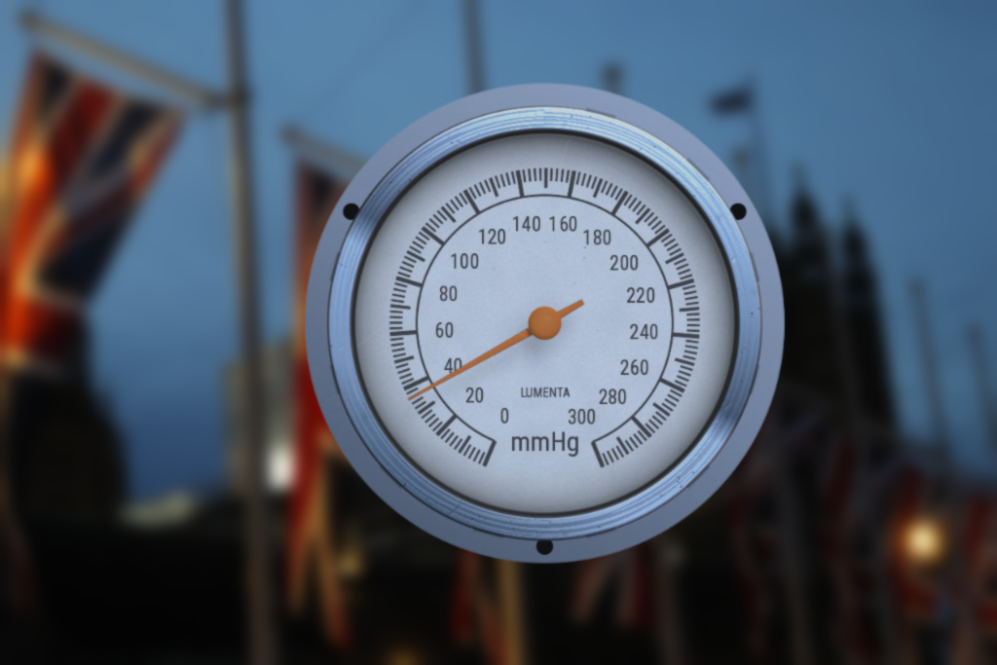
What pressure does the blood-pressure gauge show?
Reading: 36 mmHg
